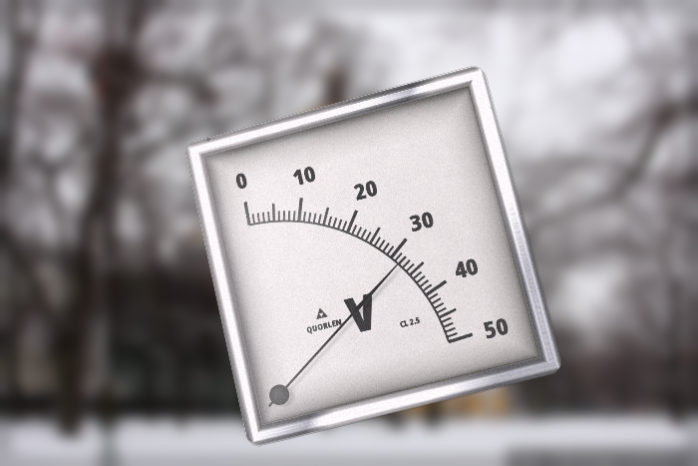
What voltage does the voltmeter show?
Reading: 32 V
